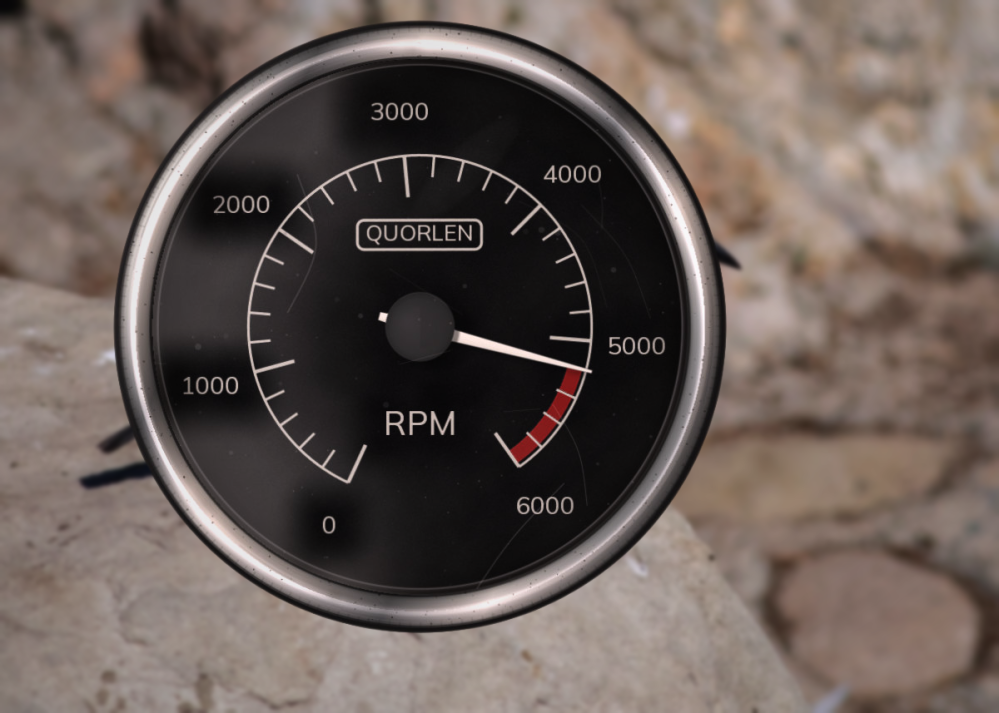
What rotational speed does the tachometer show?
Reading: 5200 rpm
